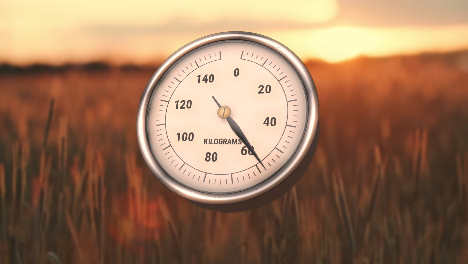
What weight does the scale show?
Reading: 58 kg
